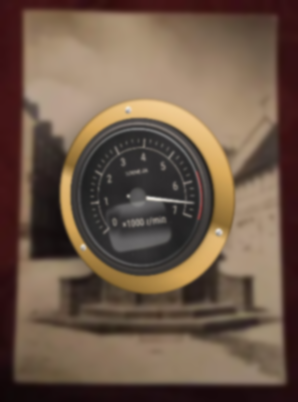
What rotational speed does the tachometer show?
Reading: 6600 rpm
